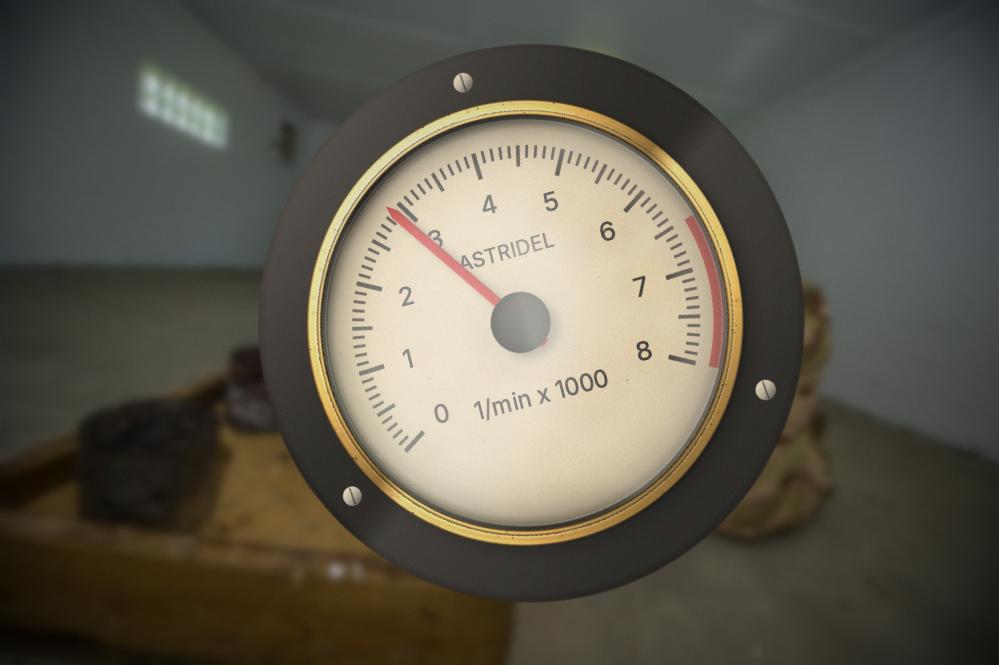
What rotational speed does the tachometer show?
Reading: 2900 rpm
